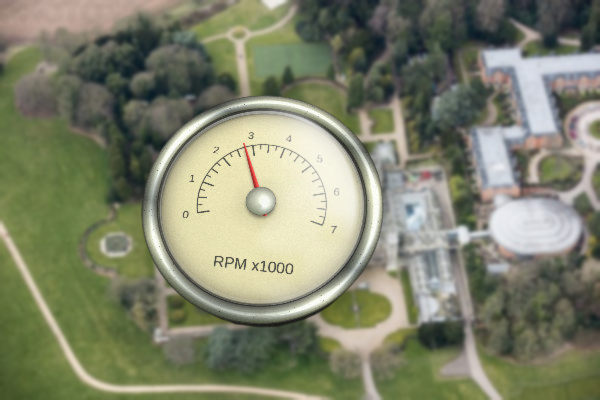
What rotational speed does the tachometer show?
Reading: 2750 rpm
